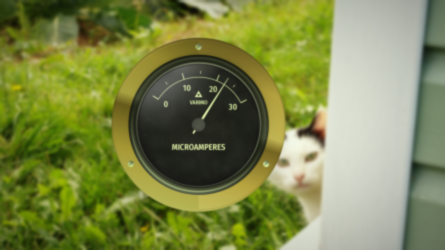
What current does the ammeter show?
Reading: 22.5 µA
